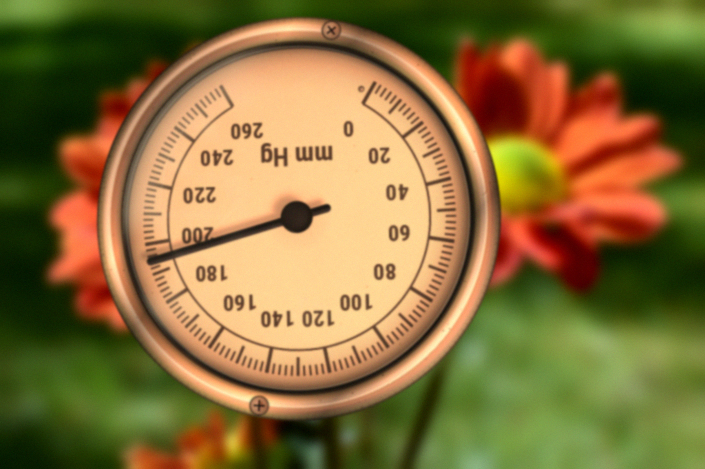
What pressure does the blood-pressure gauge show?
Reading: 194 mmHg
